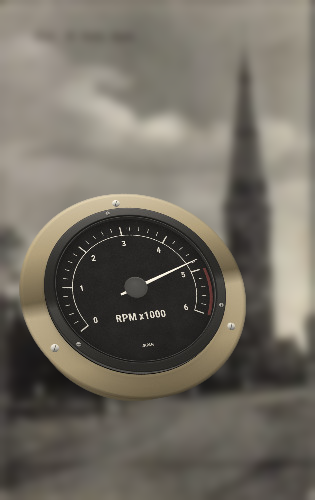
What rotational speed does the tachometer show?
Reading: 4800 rpm
